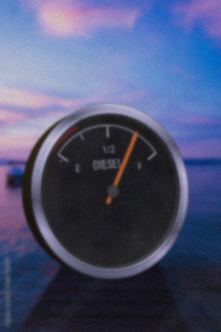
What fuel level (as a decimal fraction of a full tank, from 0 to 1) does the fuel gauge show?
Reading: 0.75
